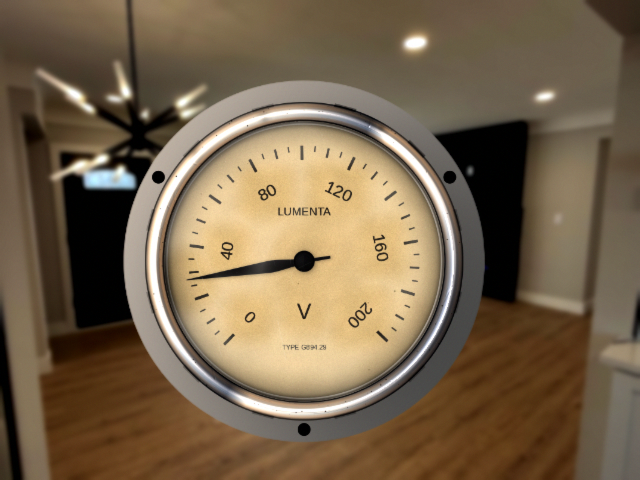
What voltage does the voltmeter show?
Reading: 27.5 V
